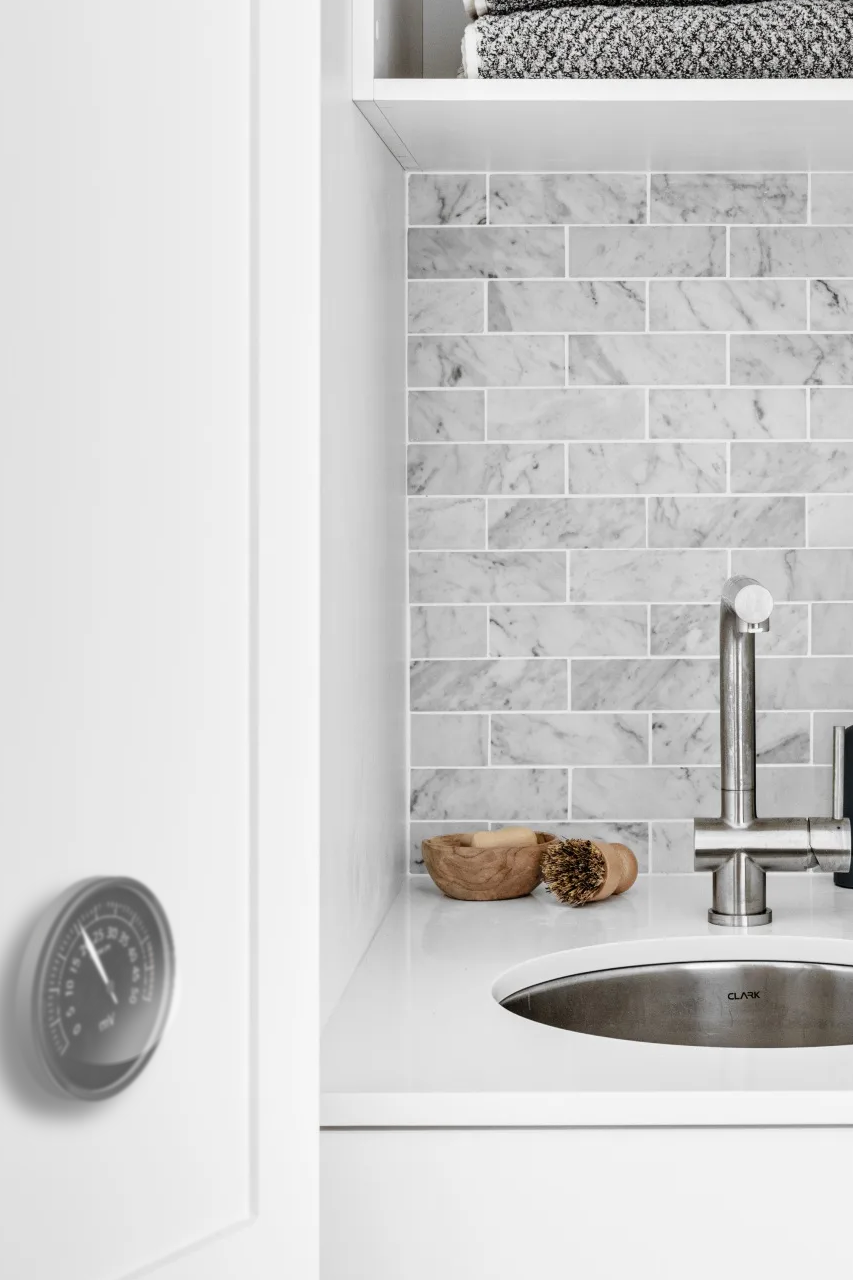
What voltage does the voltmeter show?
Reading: 20 mV
